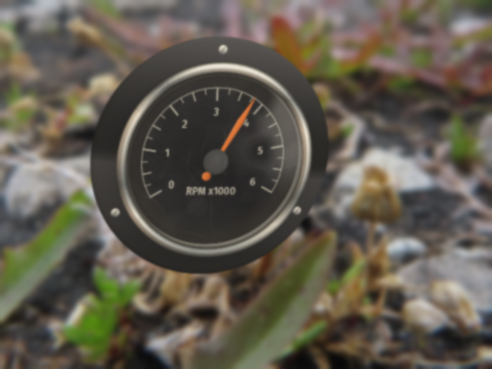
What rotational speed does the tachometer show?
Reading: 3750 rpm
